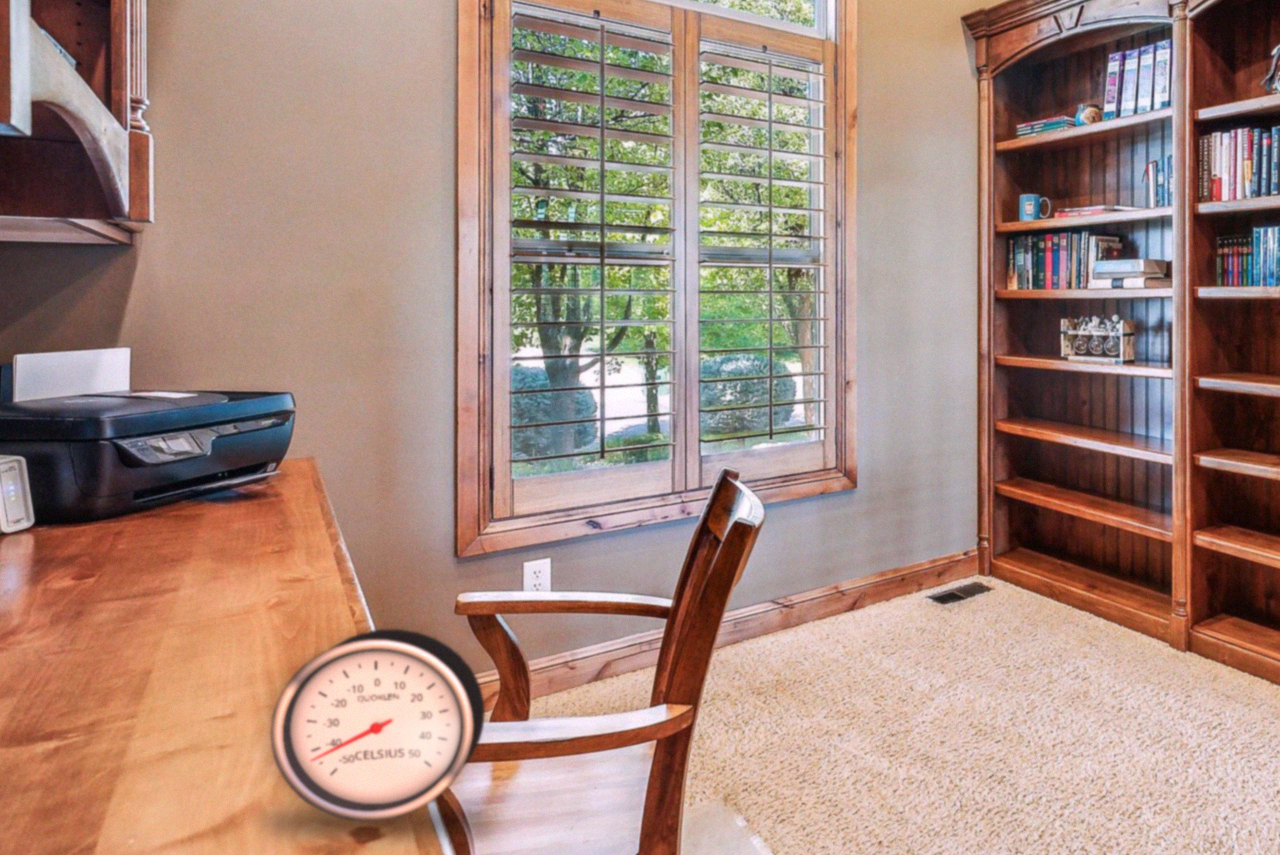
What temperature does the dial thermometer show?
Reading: -42.5 °C
